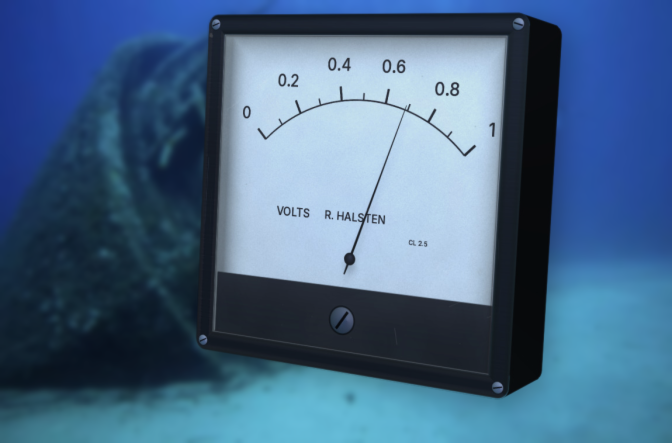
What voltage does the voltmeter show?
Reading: 0.7 V
